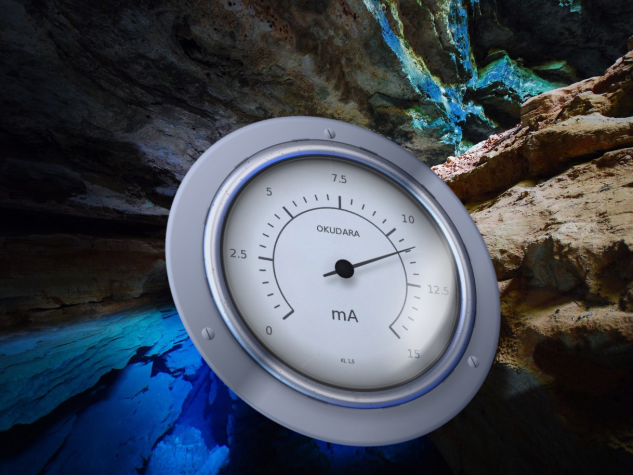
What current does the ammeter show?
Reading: 11 mA
